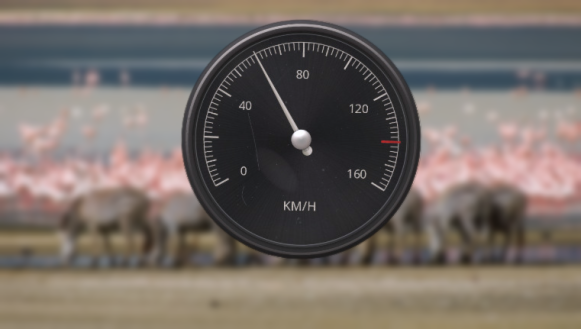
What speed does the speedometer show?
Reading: 60 km/h
